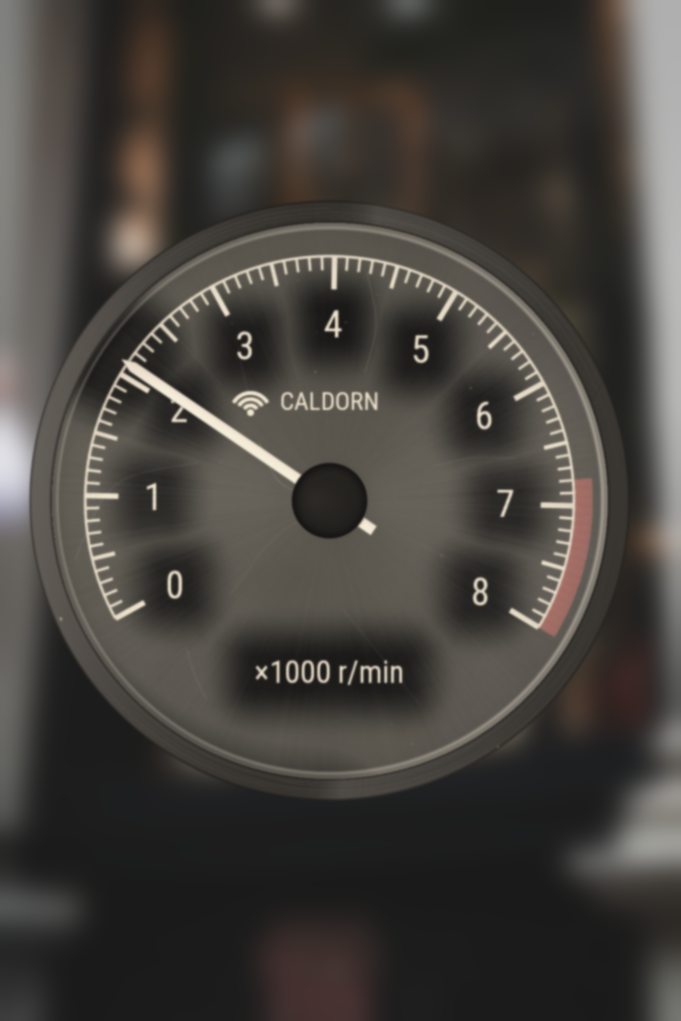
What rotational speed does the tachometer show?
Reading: 2100 rpm
